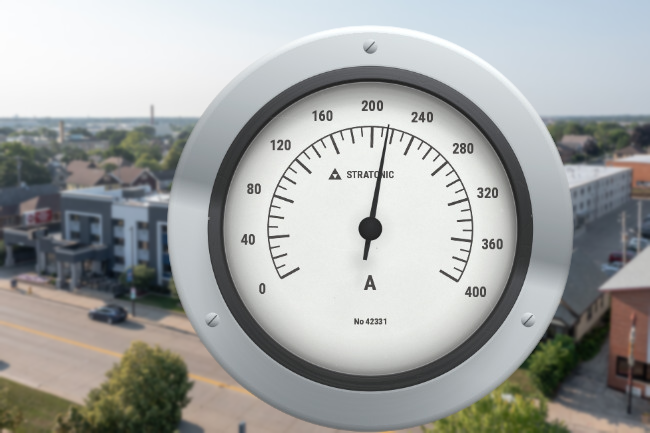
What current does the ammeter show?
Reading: 215 A
